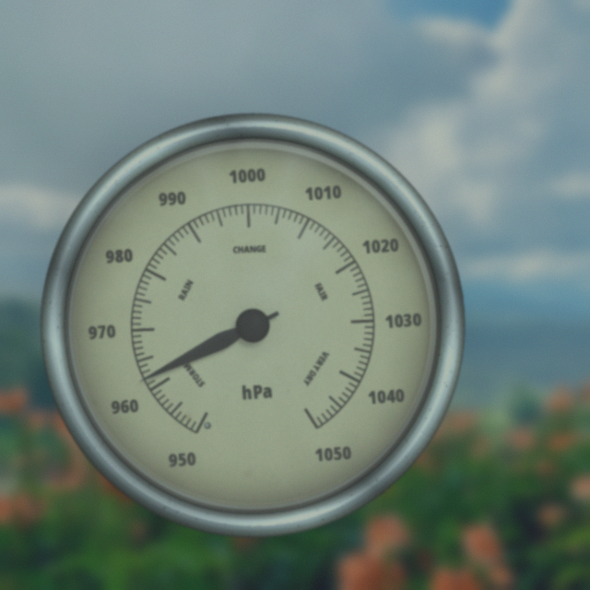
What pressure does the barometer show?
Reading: 962 hPa
